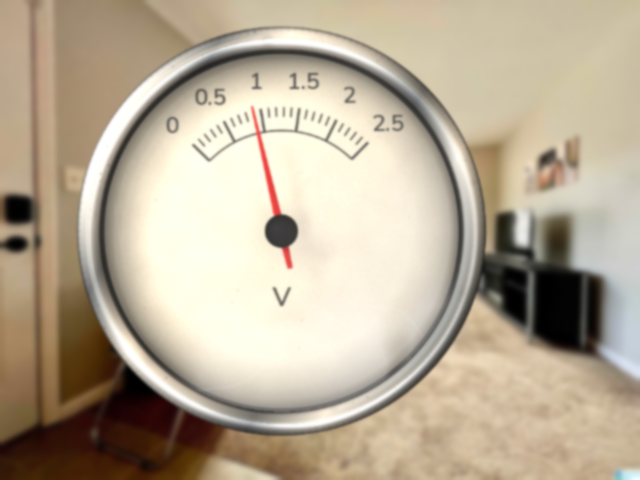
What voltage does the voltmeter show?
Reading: 0.9 V
